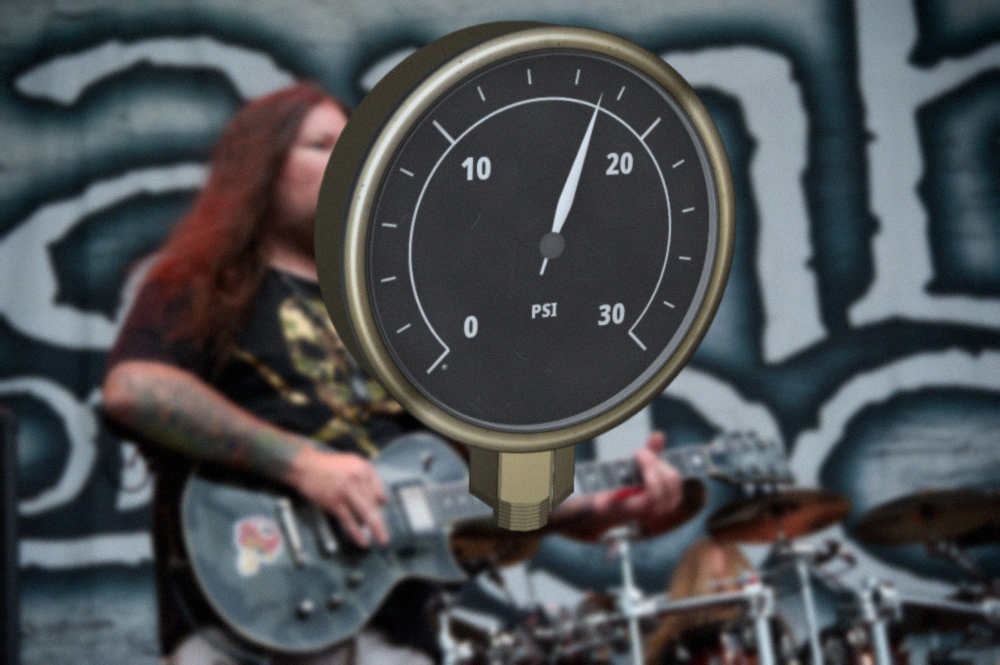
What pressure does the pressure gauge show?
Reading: 17 psi
